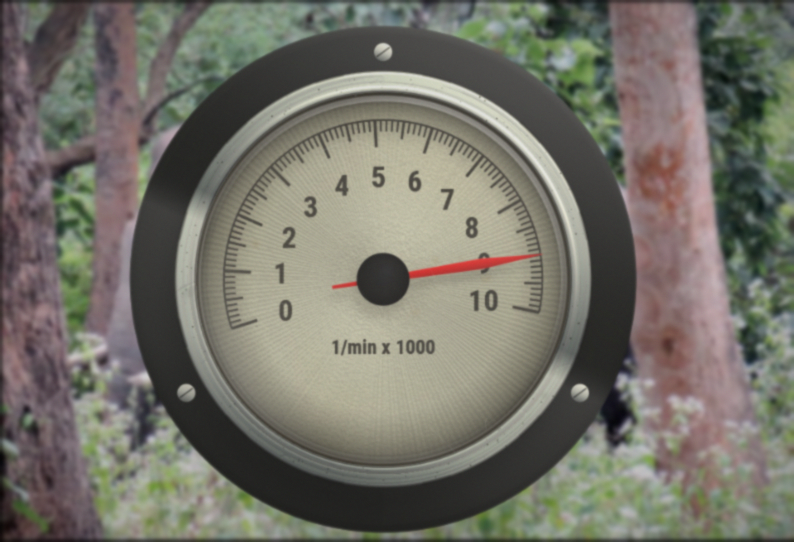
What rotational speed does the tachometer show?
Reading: 9000 rpm
